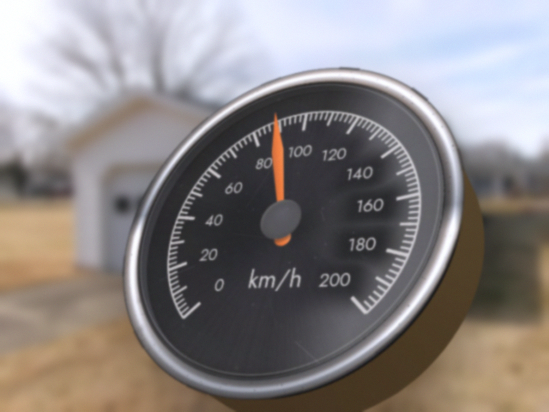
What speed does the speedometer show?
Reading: 90 km/h
